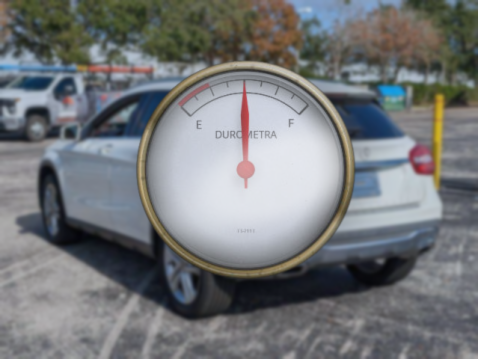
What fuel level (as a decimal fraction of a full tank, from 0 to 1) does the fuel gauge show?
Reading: 0.5
